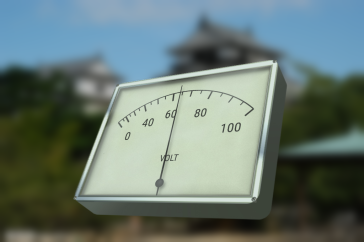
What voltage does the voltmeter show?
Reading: 65 V
